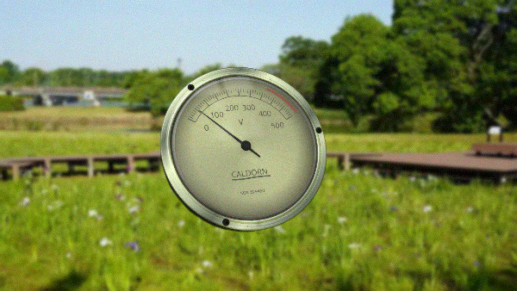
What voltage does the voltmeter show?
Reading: 50 V
